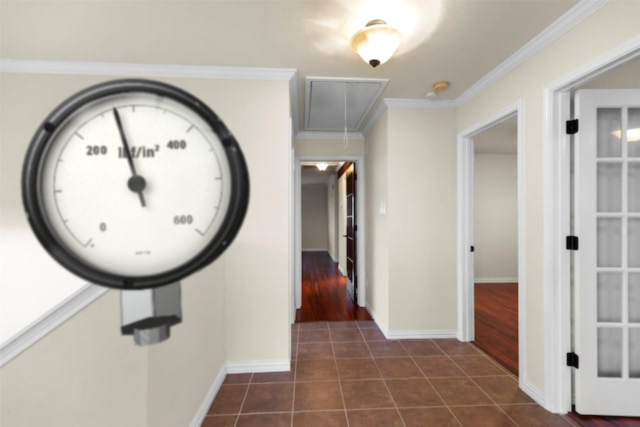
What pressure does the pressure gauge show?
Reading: 275 psi
